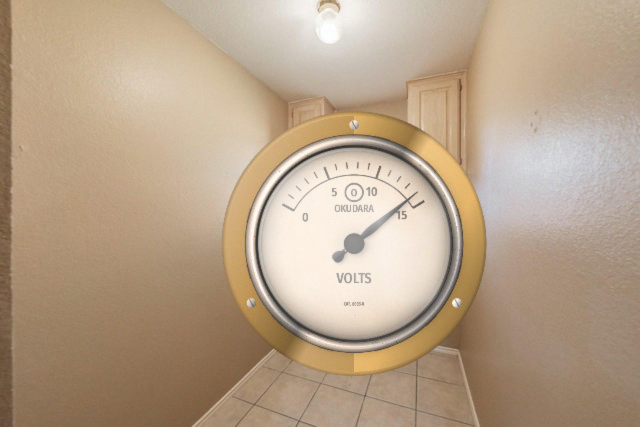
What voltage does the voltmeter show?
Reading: 14 V
